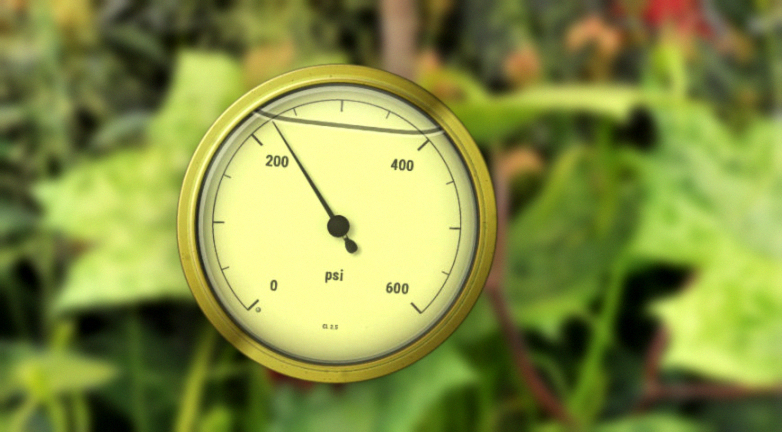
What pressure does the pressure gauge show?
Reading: 225 psi
